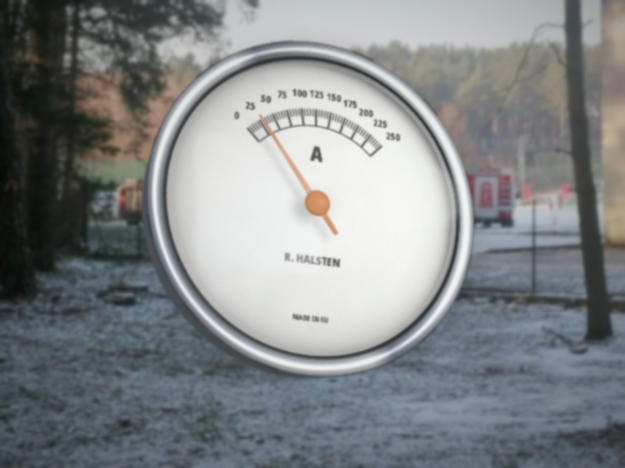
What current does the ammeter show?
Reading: 25 A
